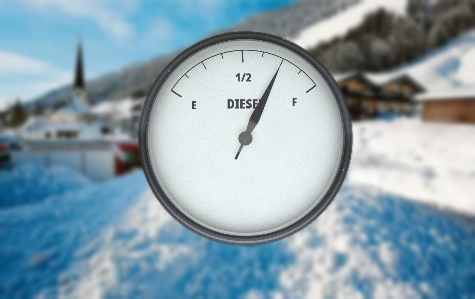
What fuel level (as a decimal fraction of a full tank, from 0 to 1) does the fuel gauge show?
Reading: 0.75
